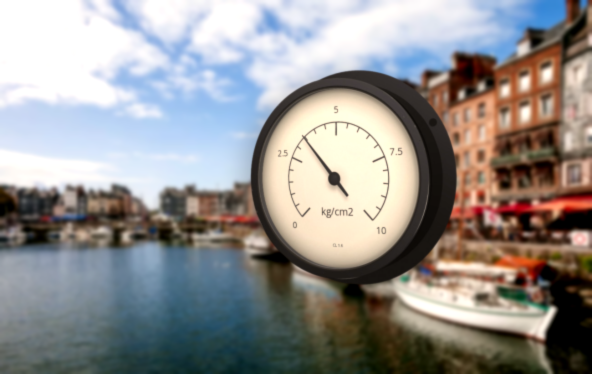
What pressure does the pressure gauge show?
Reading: 3.5 kg/cm²
